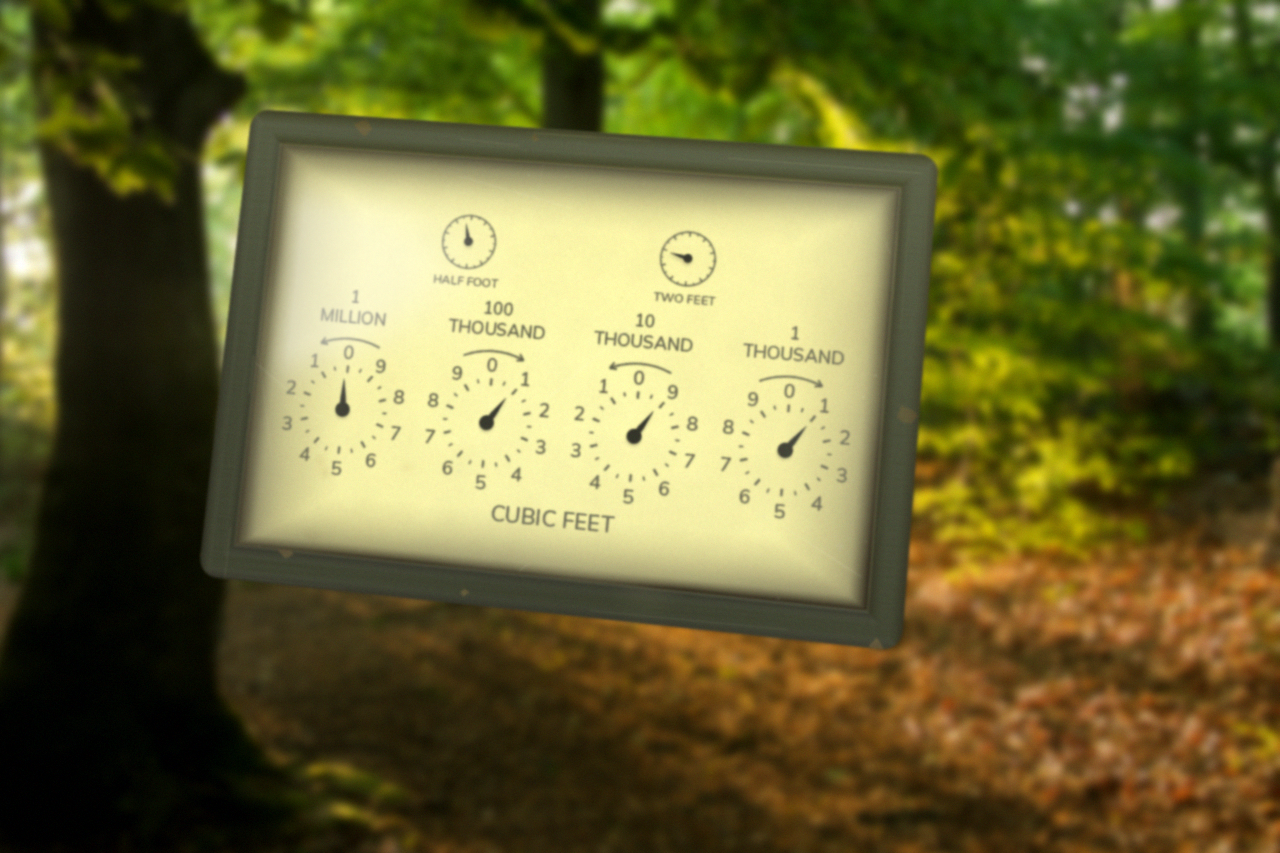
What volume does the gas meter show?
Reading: 9100 ft³
